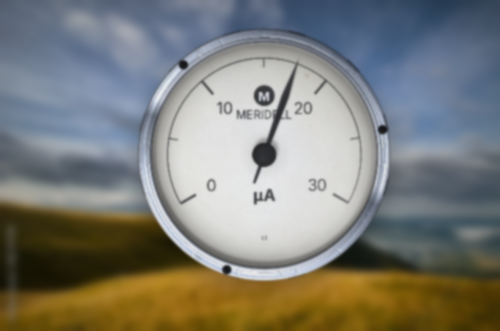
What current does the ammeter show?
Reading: 17.5 µA
